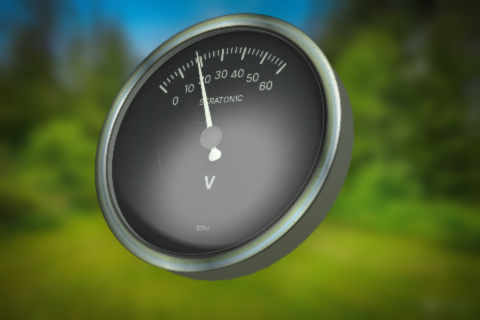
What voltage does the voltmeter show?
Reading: 20 V
